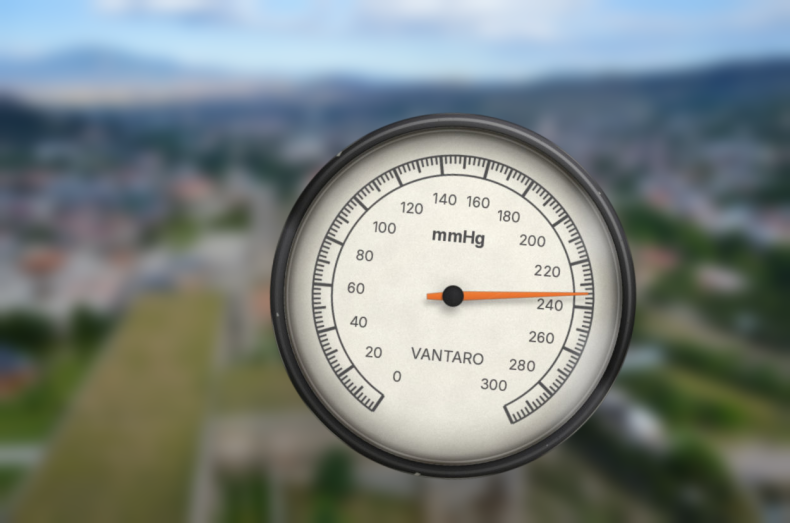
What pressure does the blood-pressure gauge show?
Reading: 234 mmHg
